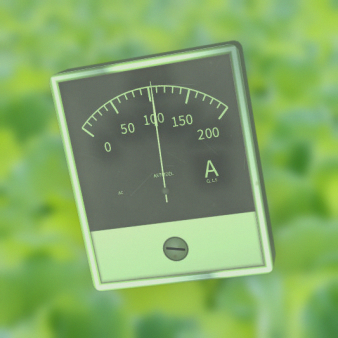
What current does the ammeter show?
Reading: 105 A
